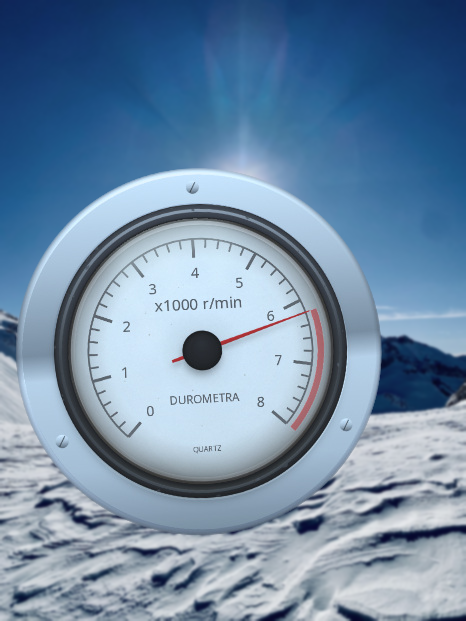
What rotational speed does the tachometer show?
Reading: 6200 rpm
